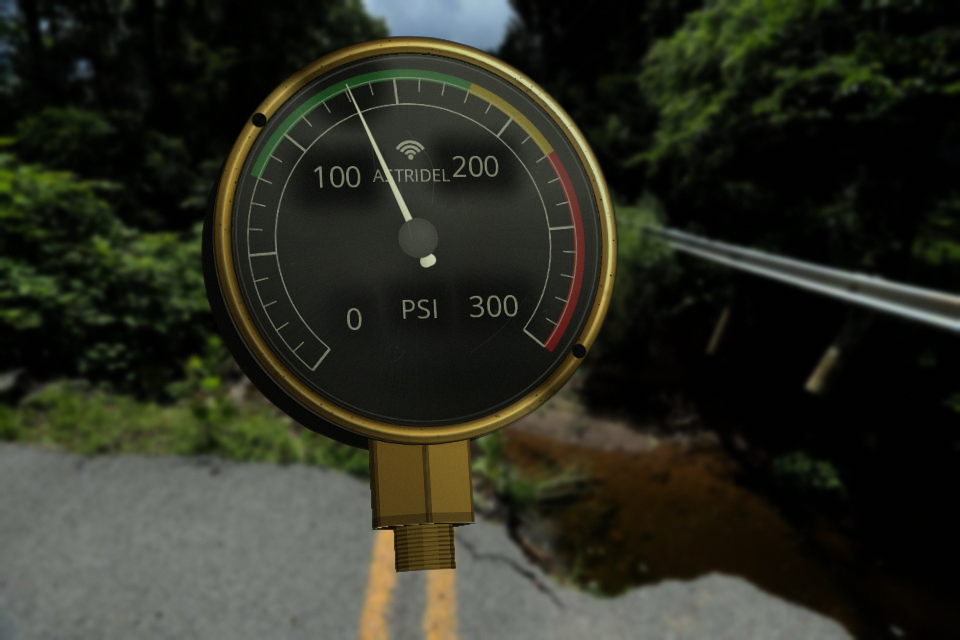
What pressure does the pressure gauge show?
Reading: 130 psi
